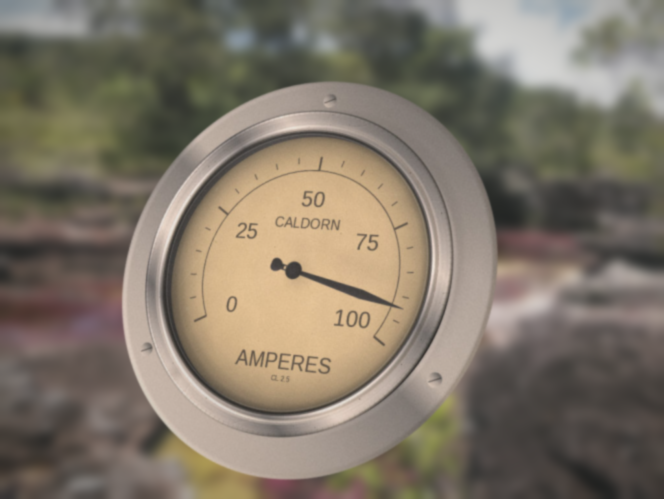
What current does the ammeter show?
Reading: 92.5 A
